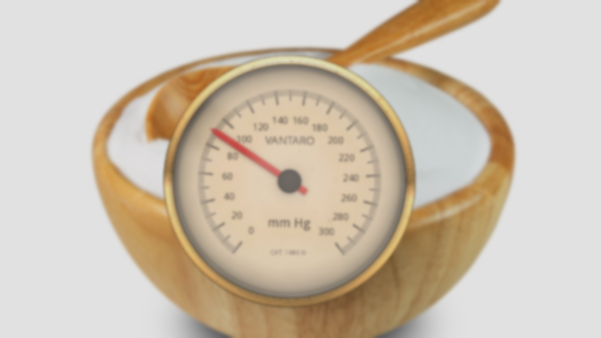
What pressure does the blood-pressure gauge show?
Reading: 90 mmHg
